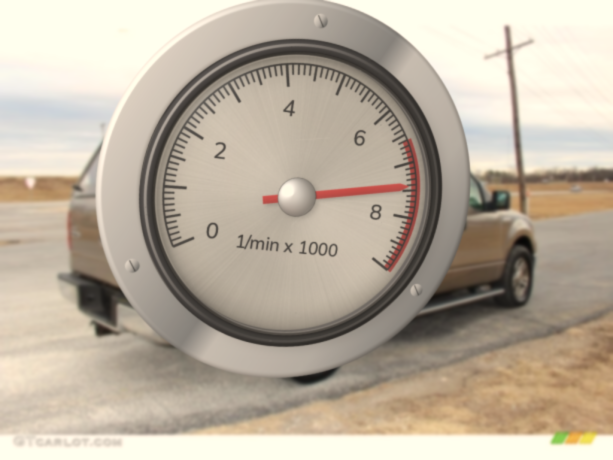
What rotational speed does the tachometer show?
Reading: 7400 rpm
